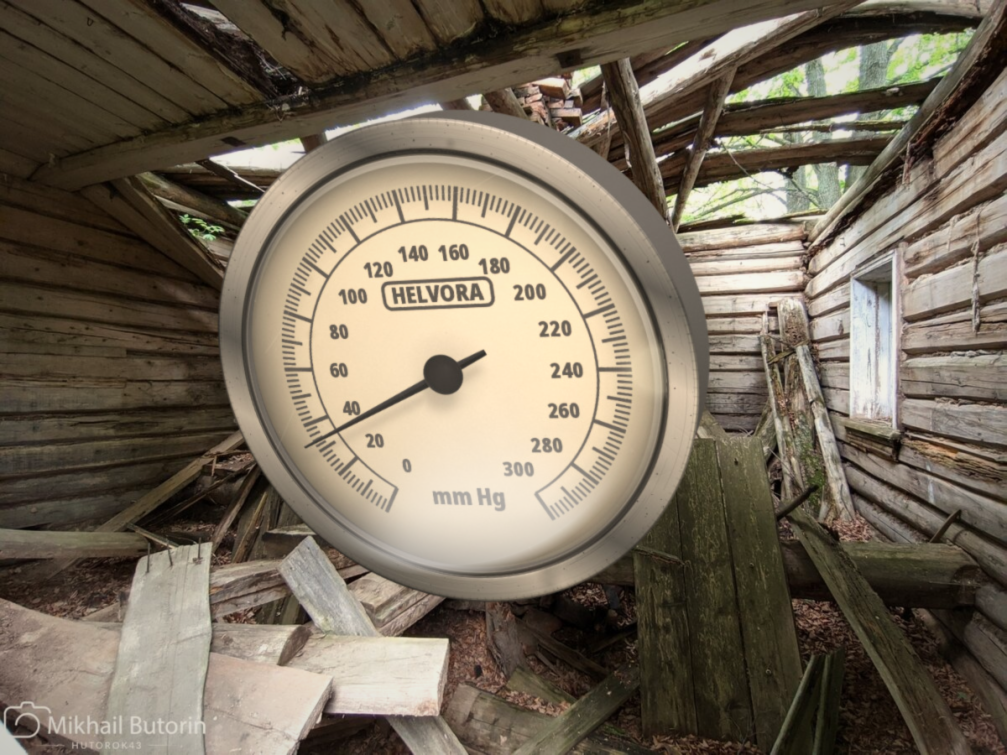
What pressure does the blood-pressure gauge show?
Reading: 34 mmHg
